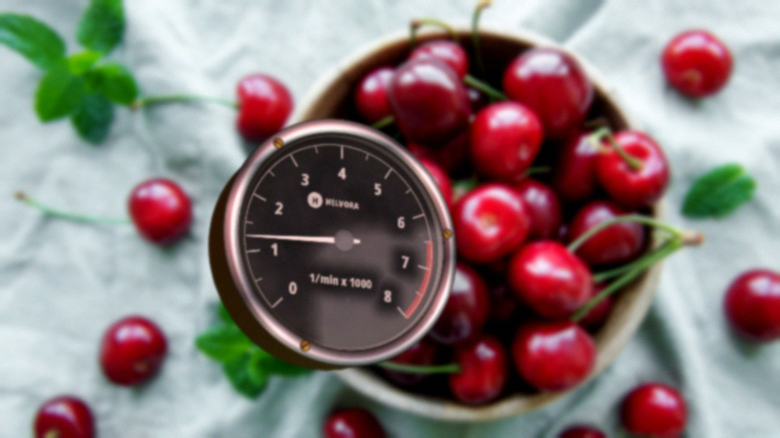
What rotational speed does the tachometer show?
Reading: 1250 rpm
